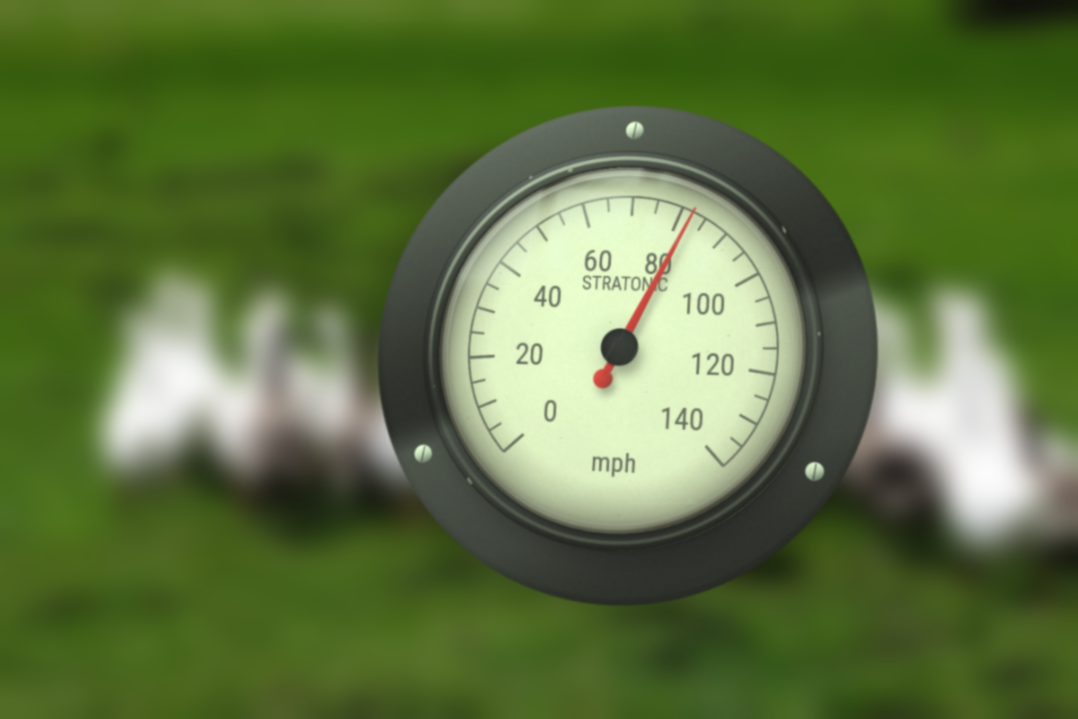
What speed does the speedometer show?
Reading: 82.5 mph
